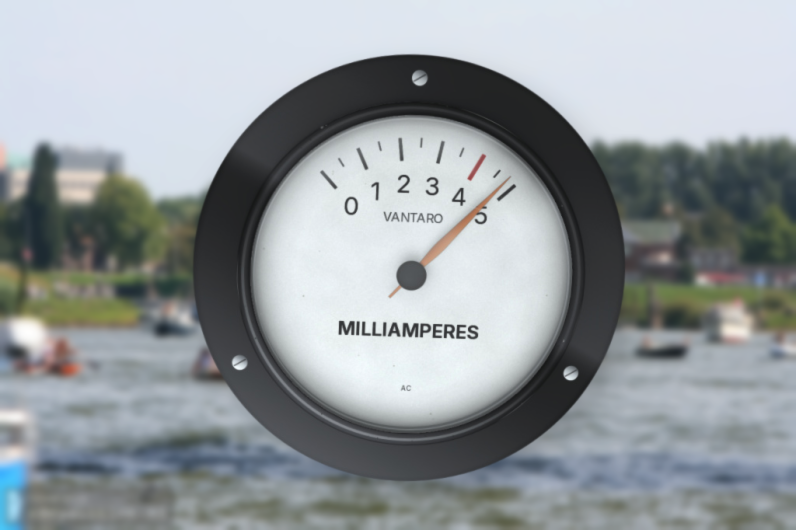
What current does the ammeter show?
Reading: 4.75 mA
